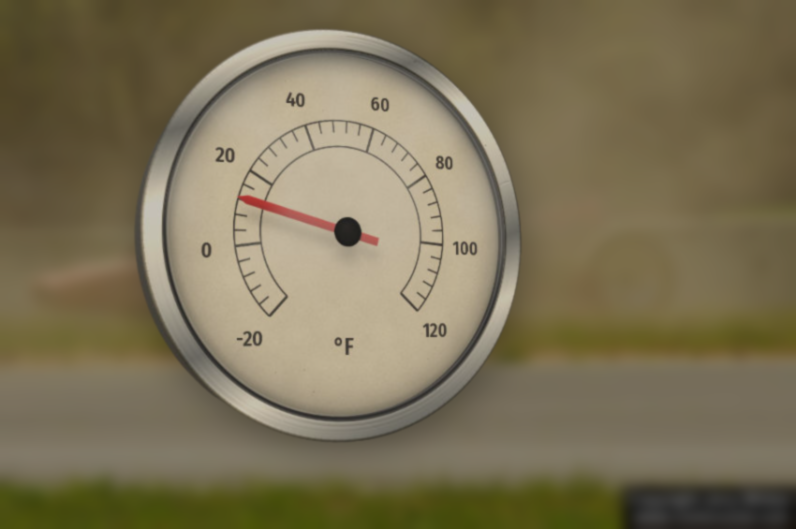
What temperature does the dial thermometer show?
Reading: 12 °F
